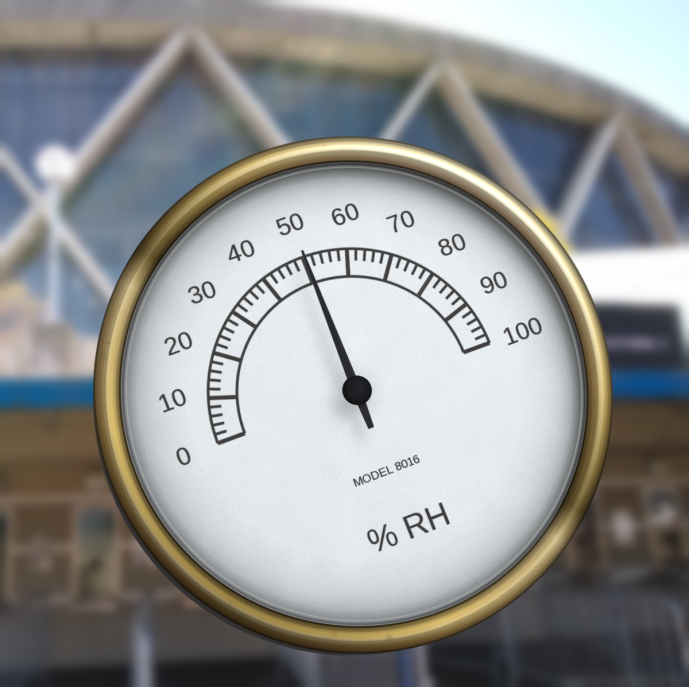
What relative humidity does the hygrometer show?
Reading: 50 %
